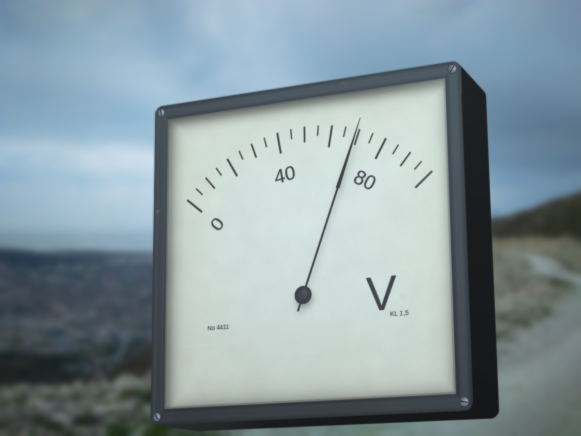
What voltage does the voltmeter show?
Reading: 70 V
